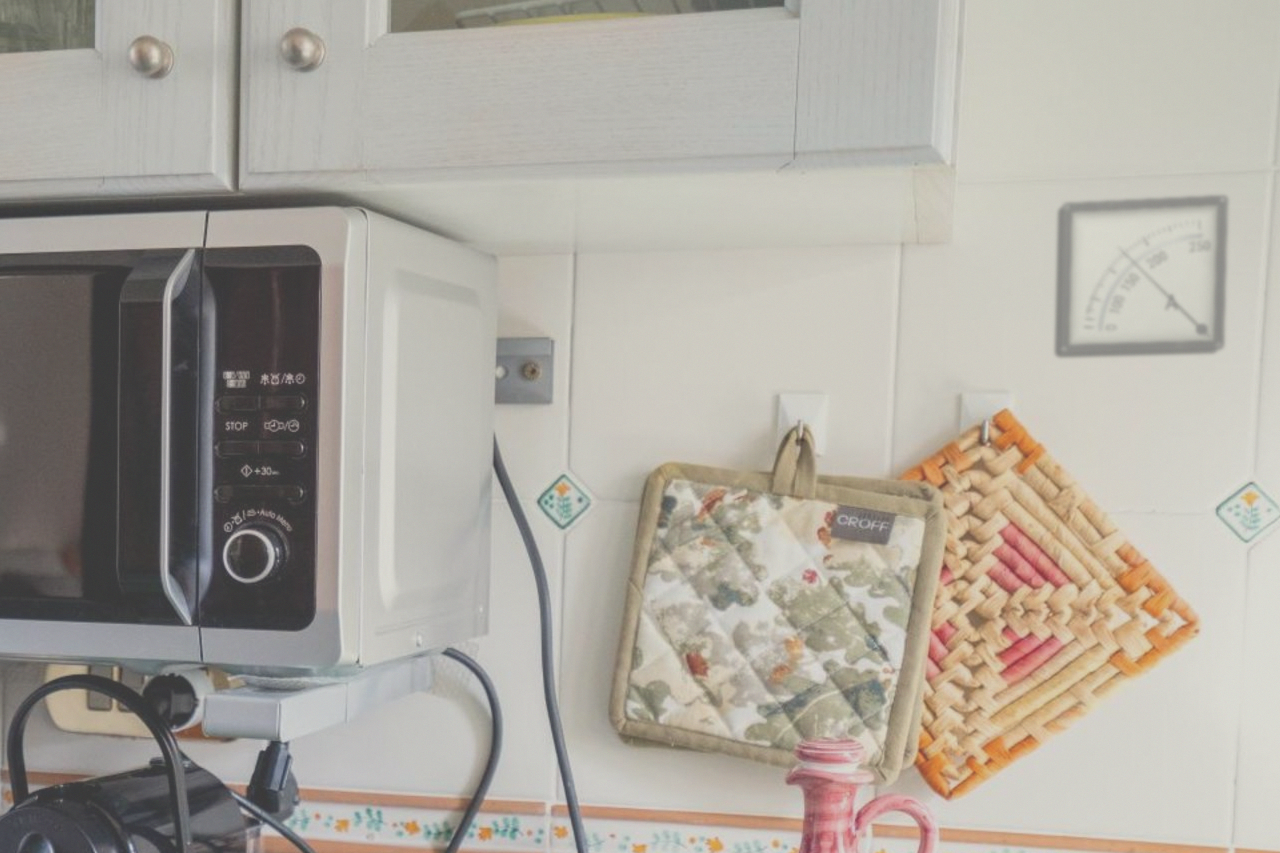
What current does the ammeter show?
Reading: 175 A
